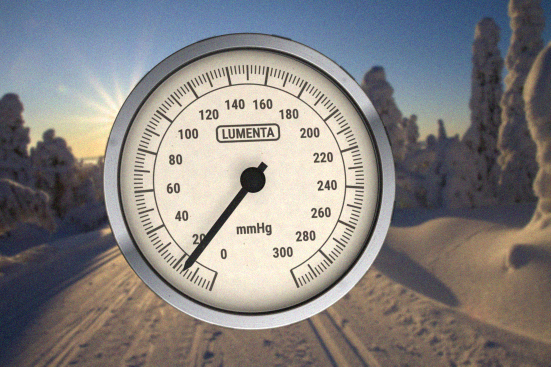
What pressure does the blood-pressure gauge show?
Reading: 16 mmHg
